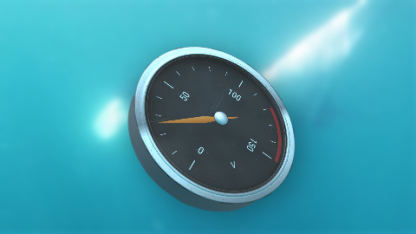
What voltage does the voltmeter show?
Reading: 25 V
